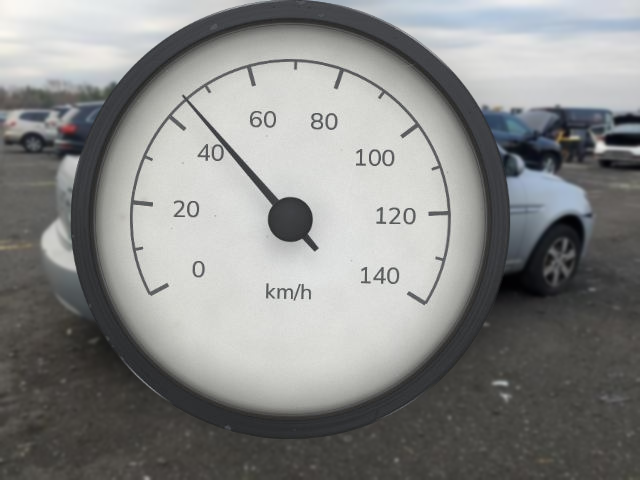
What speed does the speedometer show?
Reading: 45 km/h
